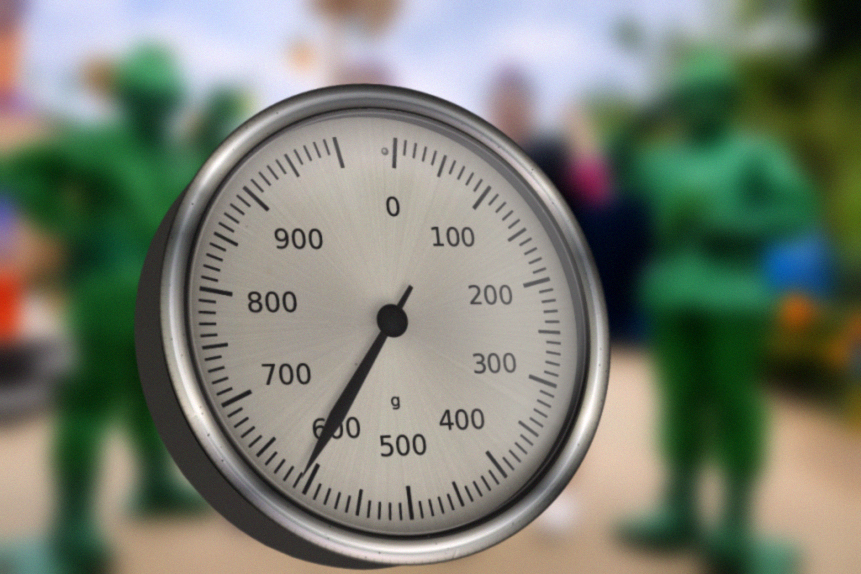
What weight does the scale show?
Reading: 610 g
